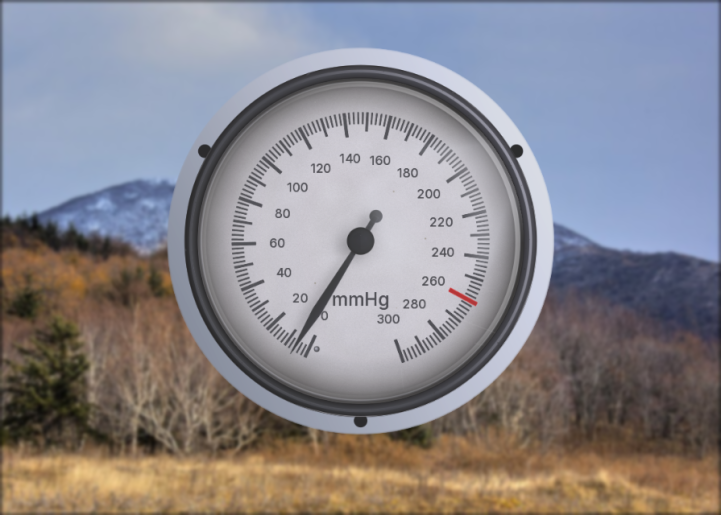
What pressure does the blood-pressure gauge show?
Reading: 6 mmHg
